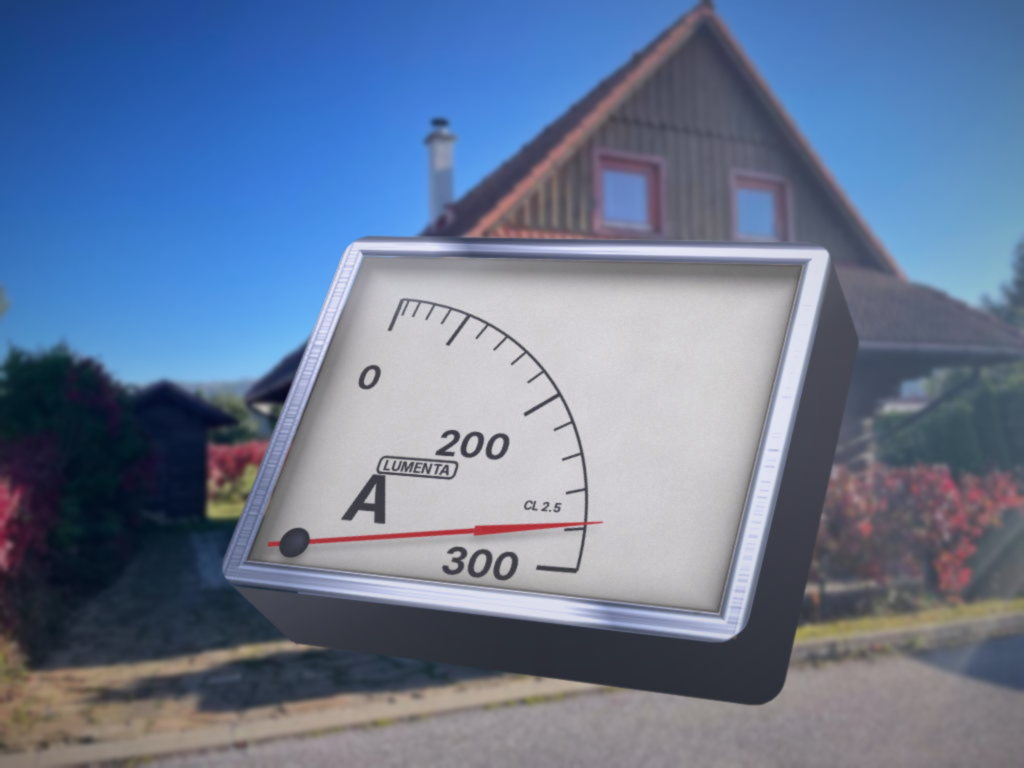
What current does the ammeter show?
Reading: 280 A
